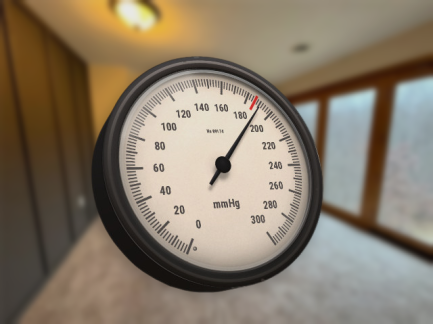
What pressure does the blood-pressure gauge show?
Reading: 190 mmHg
